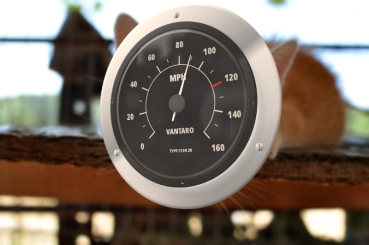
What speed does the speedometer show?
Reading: 90 mph
